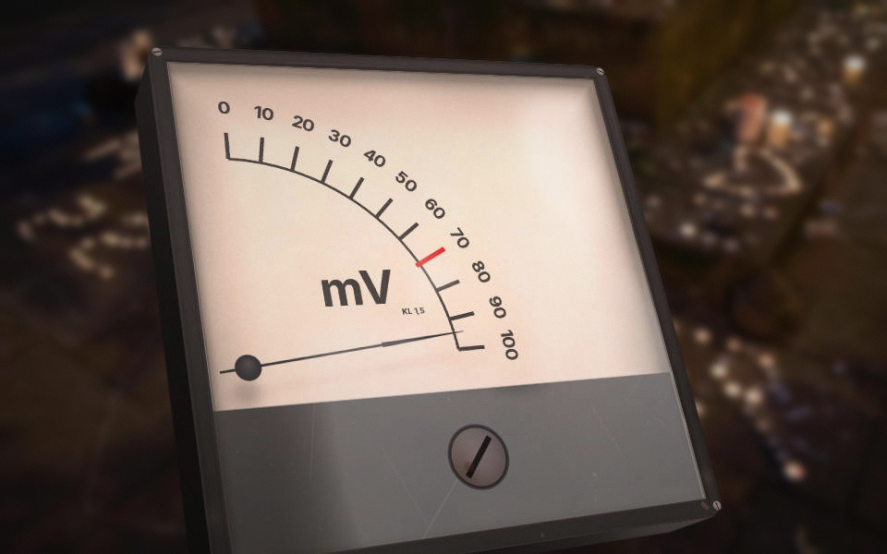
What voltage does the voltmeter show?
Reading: 95 mV
